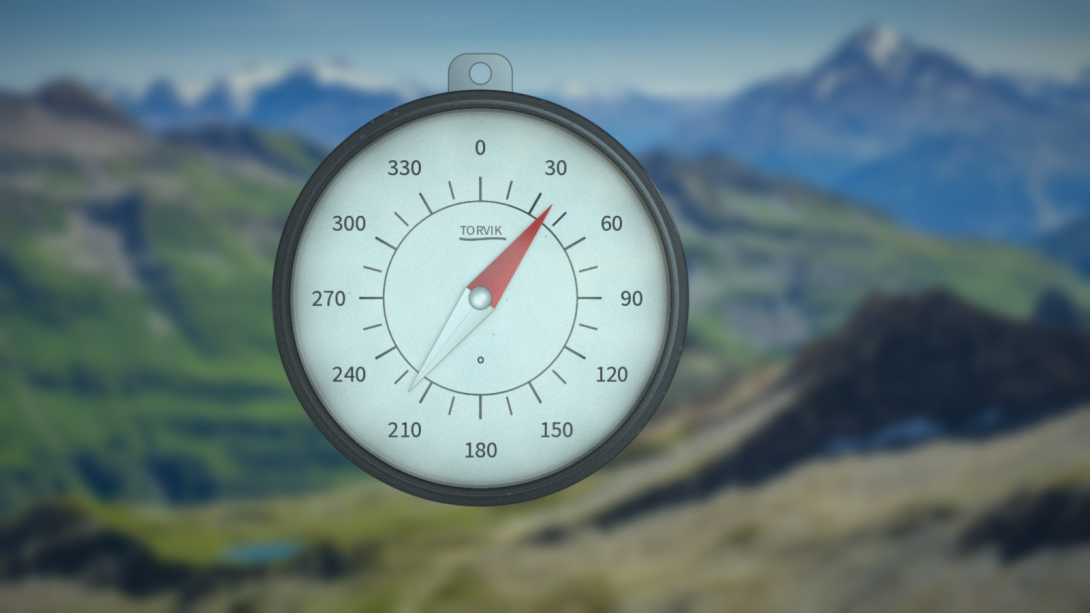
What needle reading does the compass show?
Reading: 37.5 °
